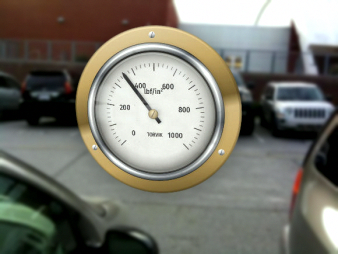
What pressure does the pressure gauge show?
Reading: 360 psi
